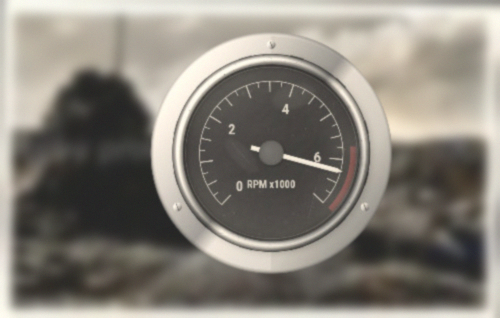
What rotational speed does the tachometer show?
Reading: 6250 rpm
